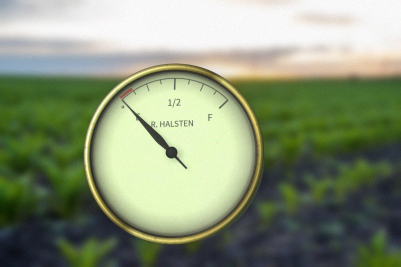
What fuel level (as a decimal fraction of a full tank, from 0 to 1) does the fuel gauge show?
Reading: 0
